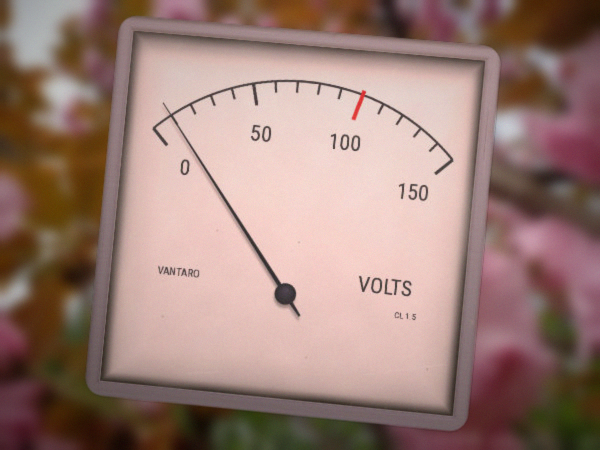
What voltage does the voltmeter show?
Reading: 10 V
